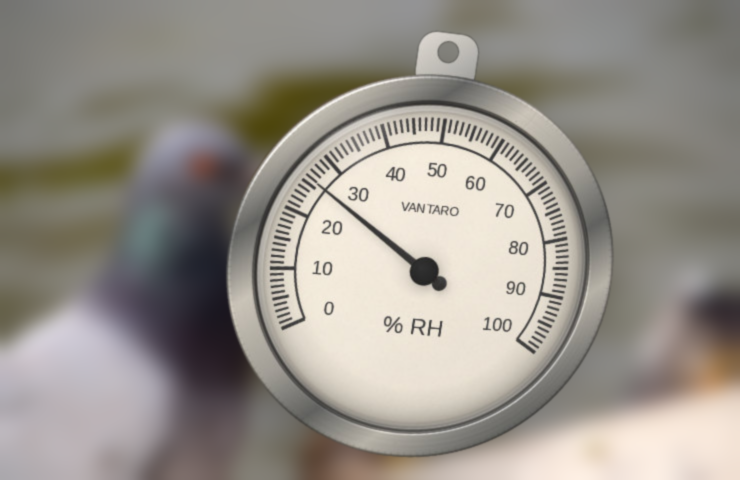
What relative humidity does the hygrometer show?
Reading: 26 %
